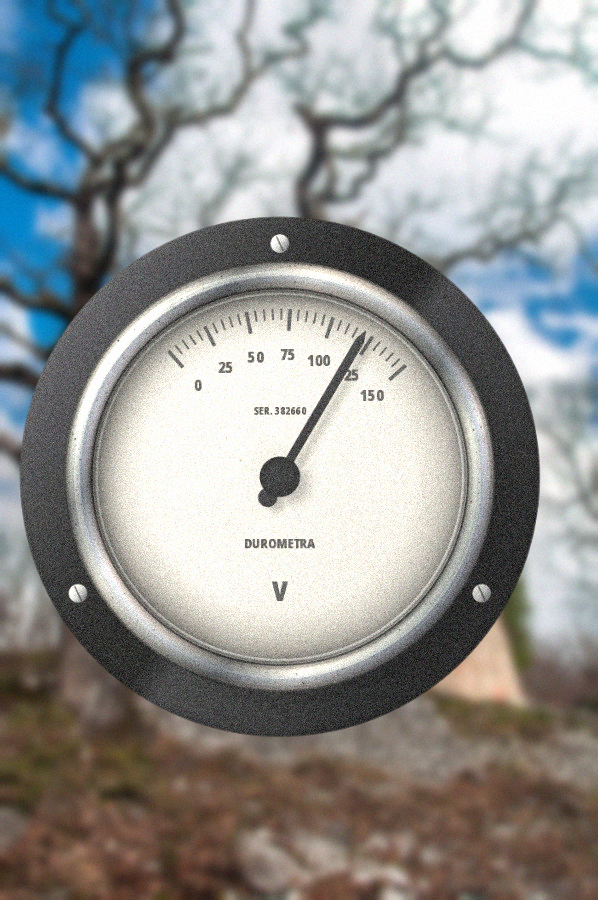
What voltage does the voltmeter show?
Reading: 120 V
